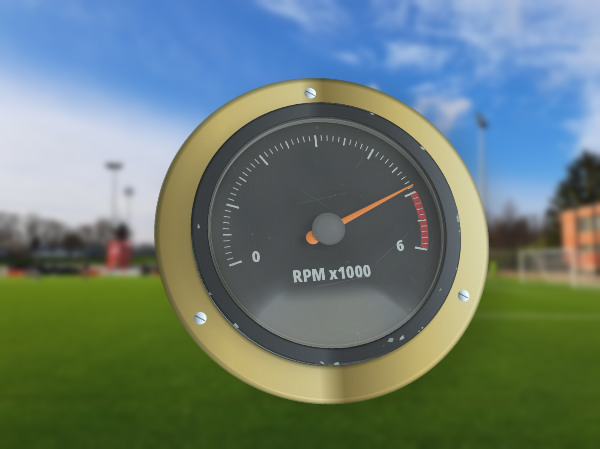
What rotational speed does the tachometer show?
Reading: 4900 rpm
